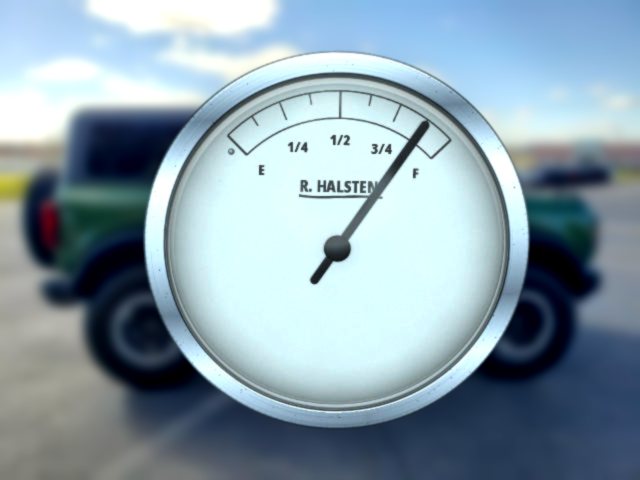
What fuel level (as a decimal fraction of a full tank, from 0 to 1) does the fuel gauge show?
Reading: 0.875
